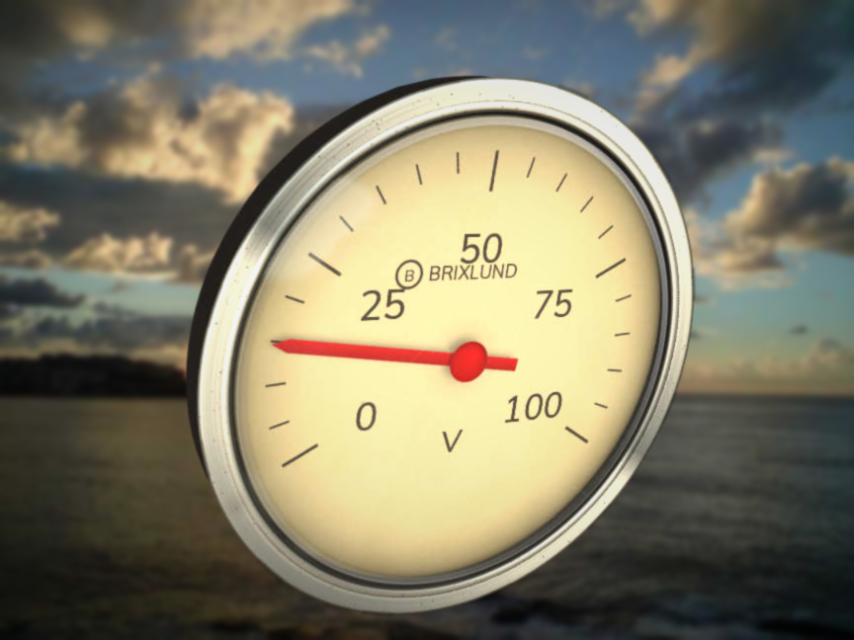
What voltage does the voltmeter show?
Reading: 15 V
